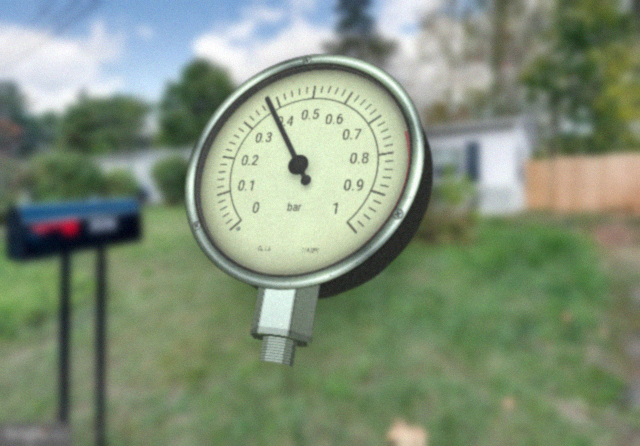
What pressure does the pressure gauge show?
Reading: 0.38 bar
